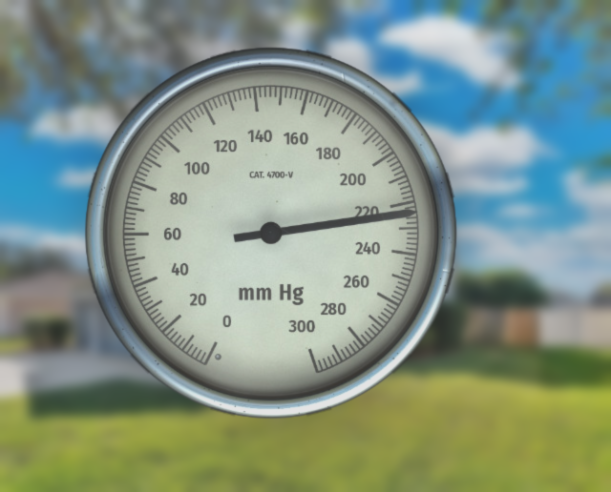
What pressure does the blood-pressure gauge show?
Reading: 224 mmHg
